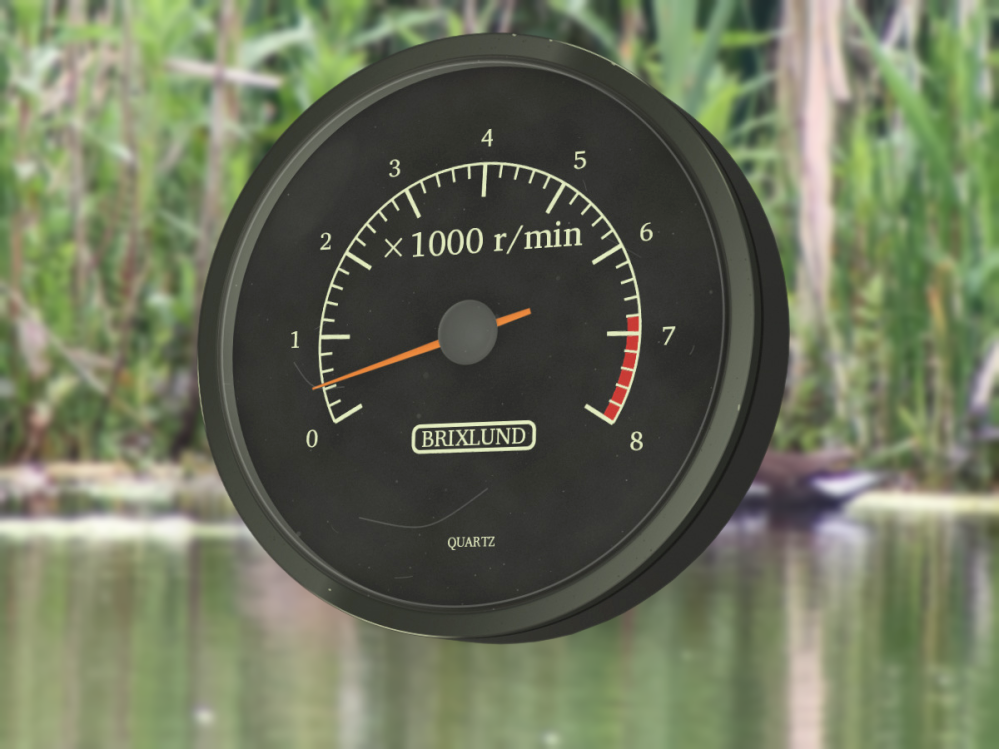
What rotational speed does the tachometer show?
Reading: 400 rpm
